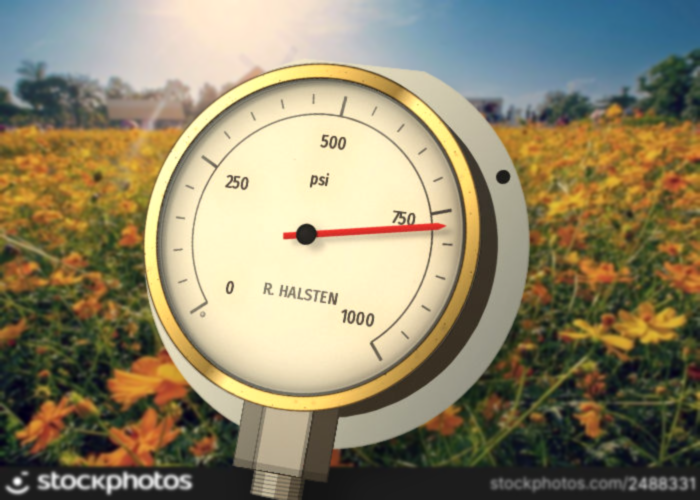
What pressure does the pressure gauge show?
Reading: 775 psi
